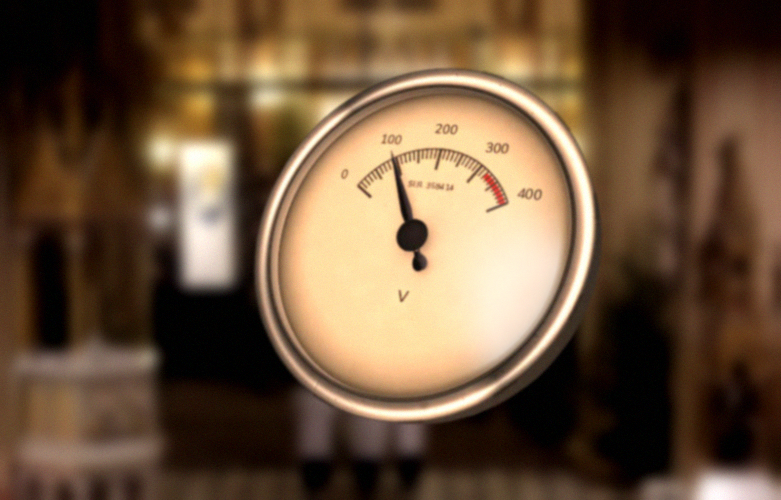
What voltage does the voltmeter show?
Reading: 100 V
